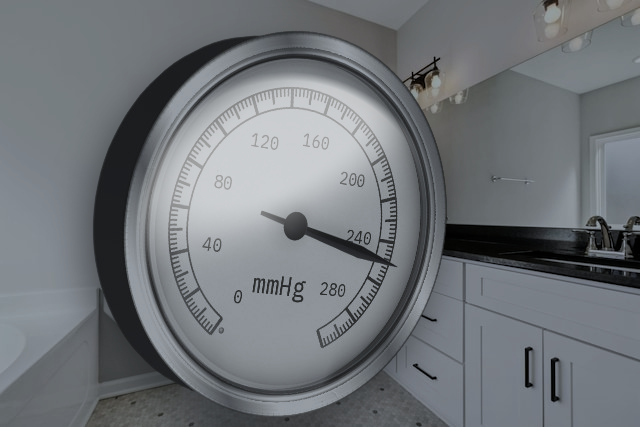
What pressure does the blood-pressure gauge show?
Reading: 250 mmHg
